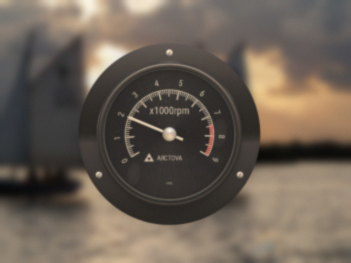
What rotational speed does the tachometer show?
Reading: 2000 rpm
